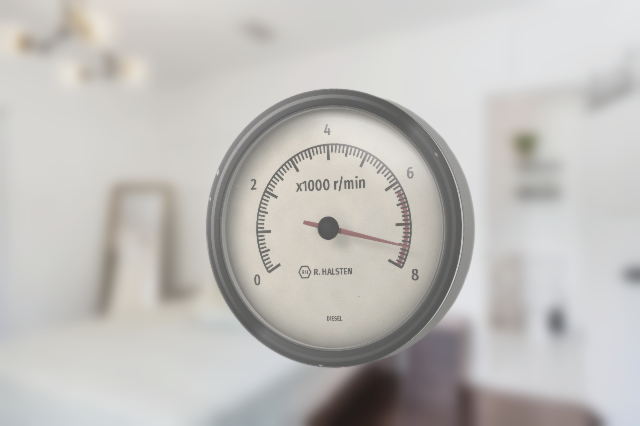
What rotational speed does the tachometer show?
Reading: 7500 rpm
